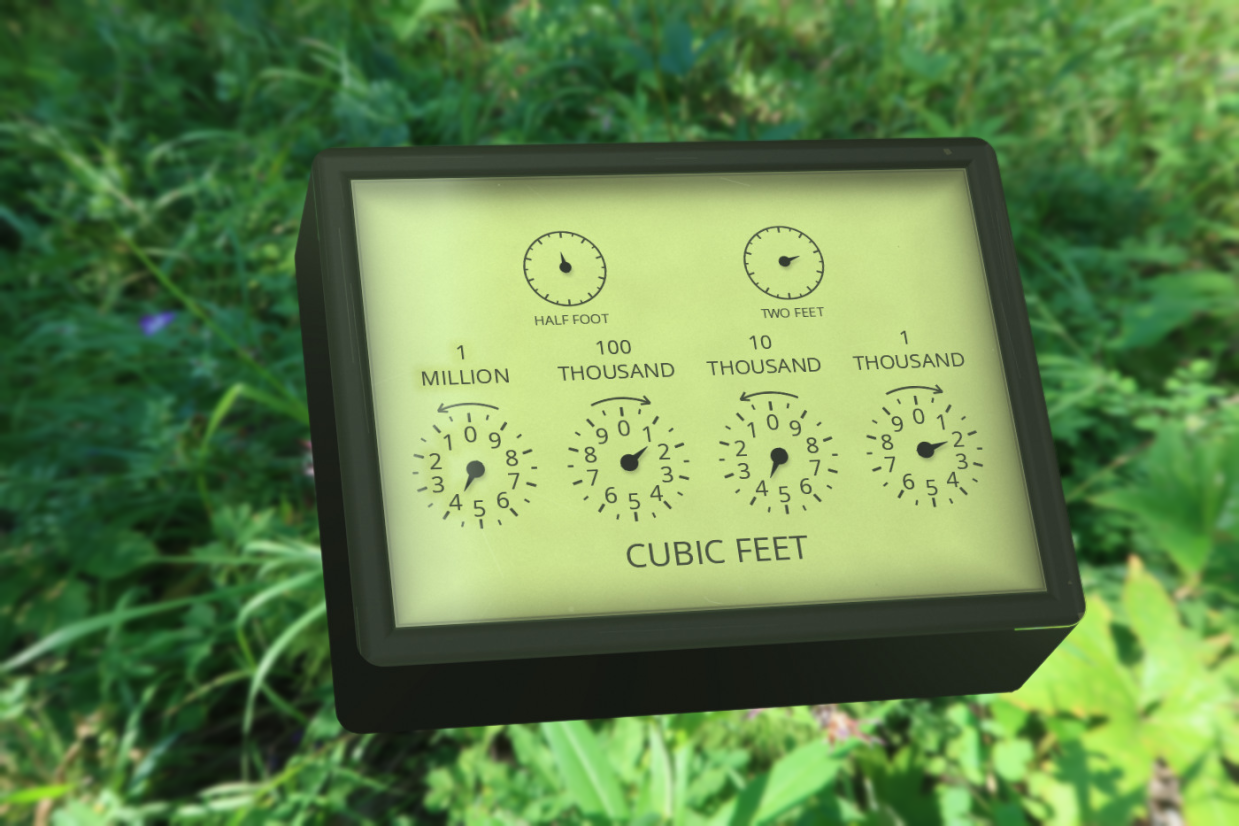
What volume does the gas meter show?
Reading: 414200 ft³
